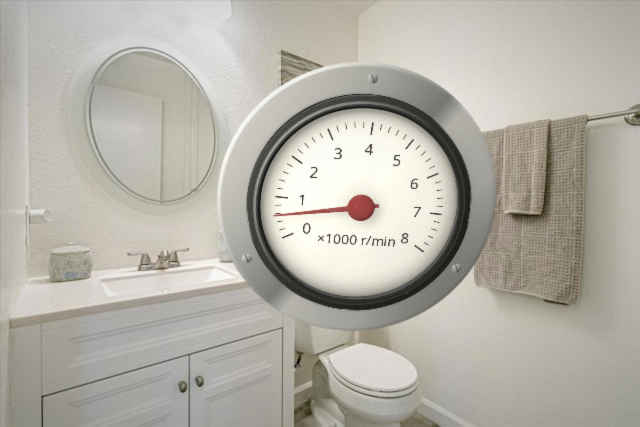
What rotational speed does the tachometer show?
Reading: 600 rpm
